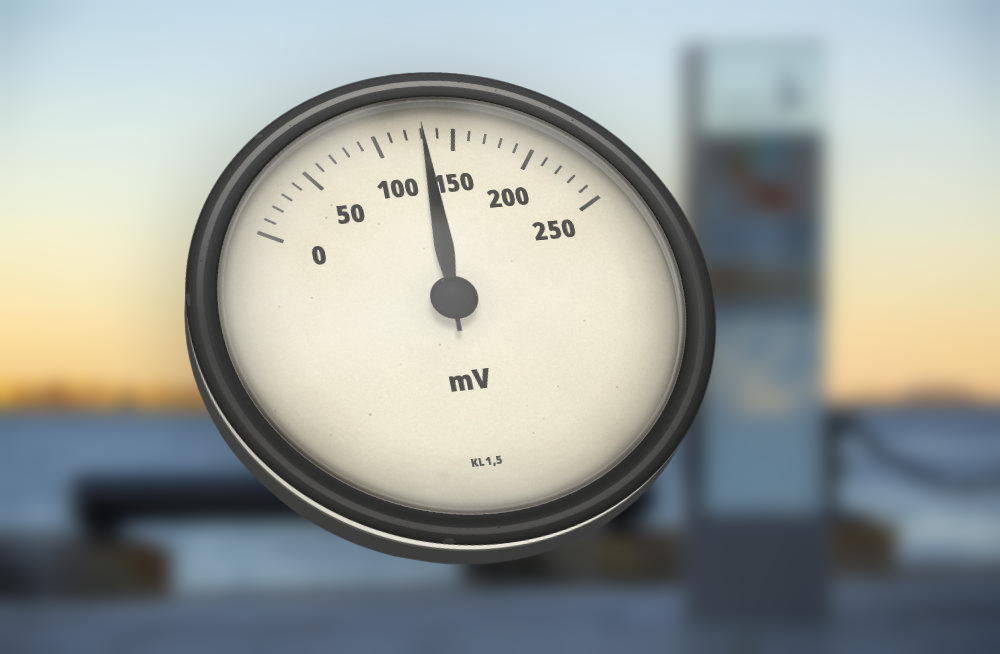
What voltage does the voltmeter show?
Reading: 130 mV
